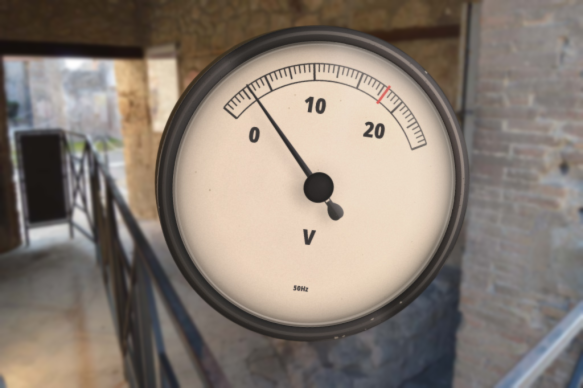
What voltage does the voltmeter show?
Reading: 3 V
